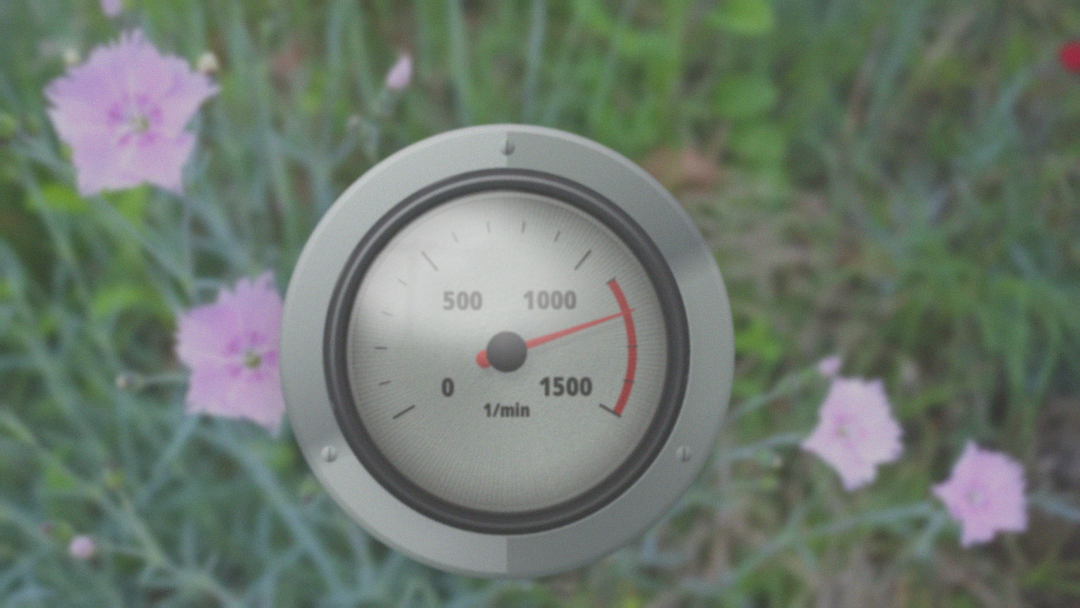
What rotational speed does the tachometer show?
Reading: 1200 rpm
